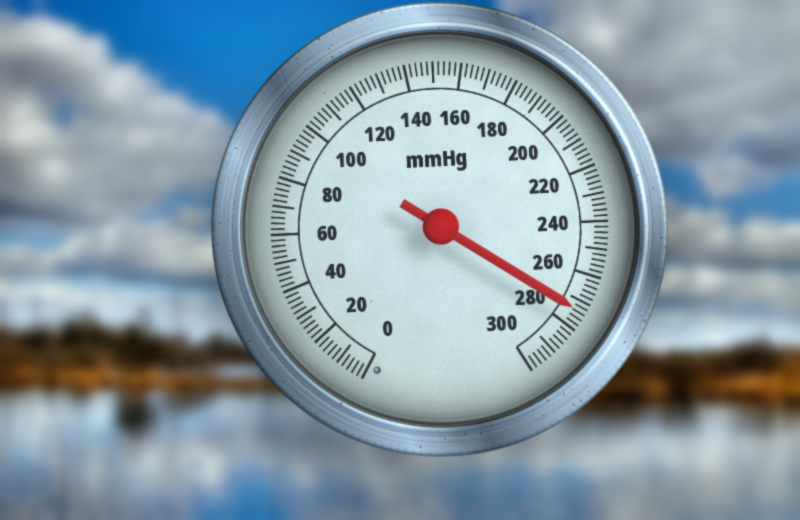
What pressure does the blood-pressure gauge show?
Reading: 274 mmHg
